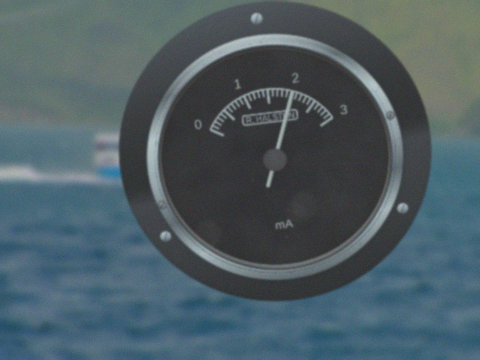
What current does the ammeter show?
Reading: 2 mA
